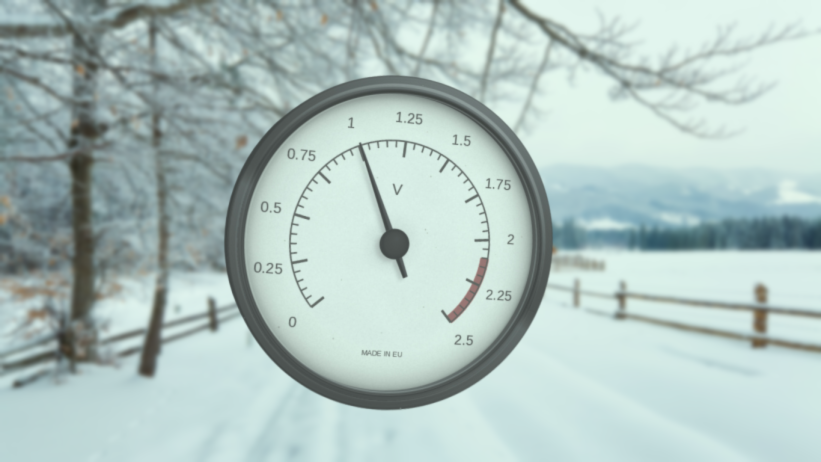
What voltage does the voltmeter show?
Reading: 1 V
